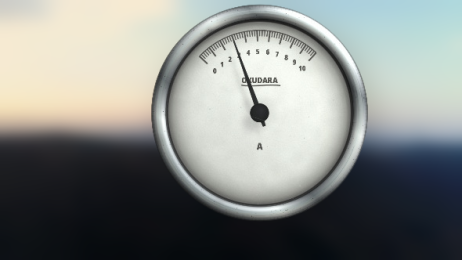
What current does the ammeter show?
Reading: 3 A
